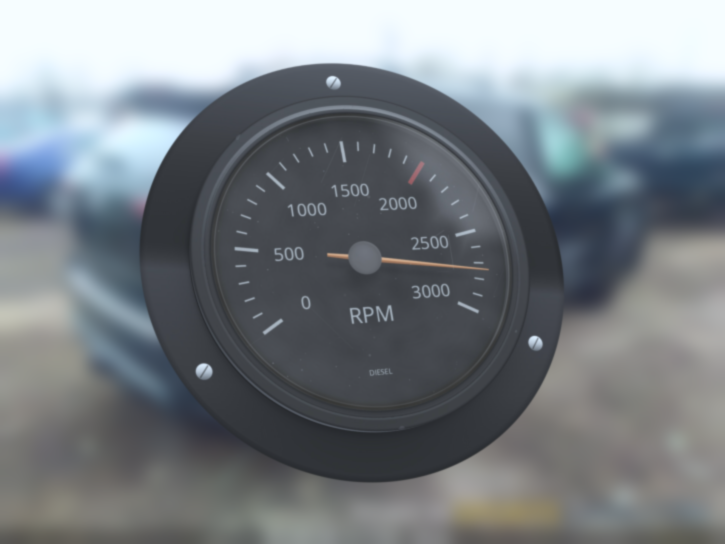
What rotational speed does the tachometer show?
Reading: 2750 rpm
